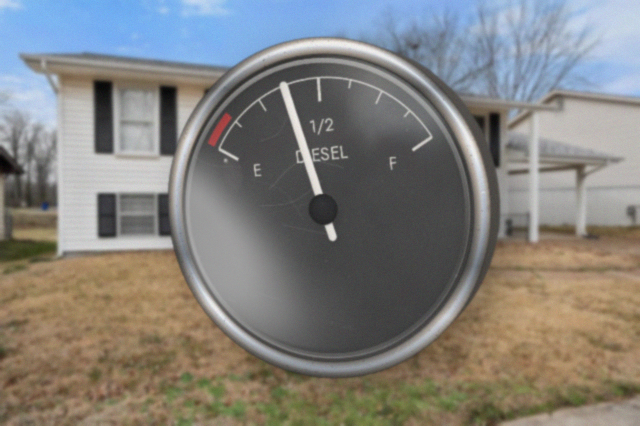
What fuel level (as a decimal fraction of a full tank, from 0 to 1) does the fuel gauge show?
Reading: 0.375
